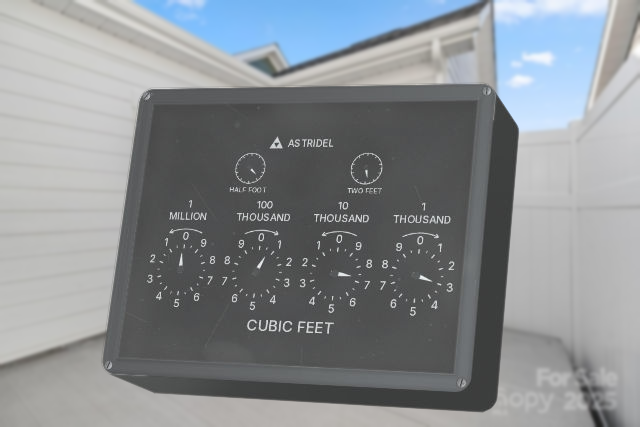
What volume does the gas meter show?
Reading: 7300 ft³
